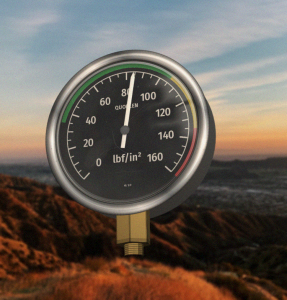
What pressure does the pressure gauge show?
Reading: 85 psi
